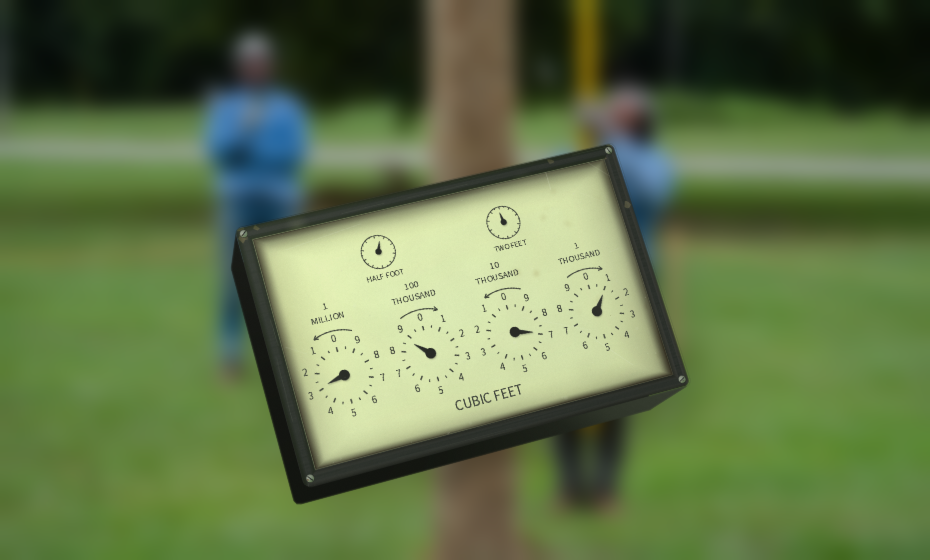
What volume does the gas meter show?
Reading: 287100 ft³
